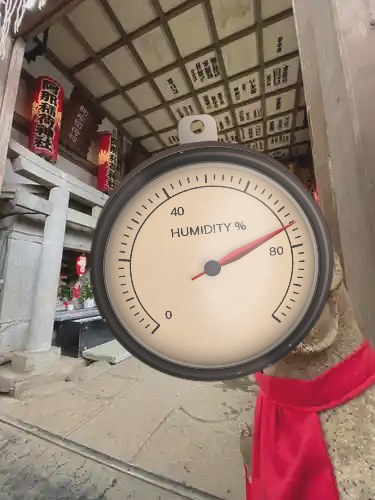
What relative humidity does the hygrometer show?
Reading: 74 %
